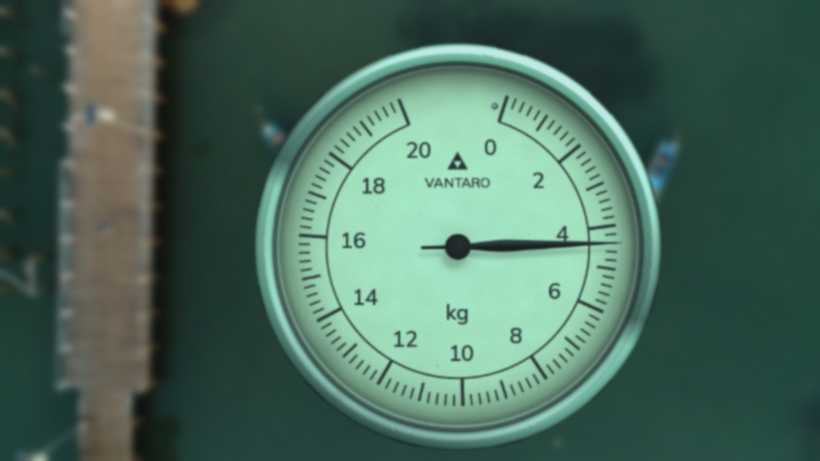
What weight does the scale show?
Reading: 4.4 kg
